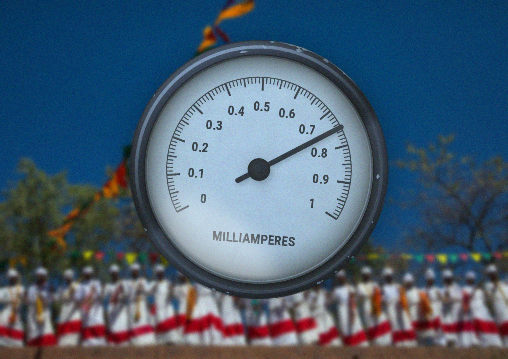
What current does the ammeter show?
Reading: 0.75 mA
